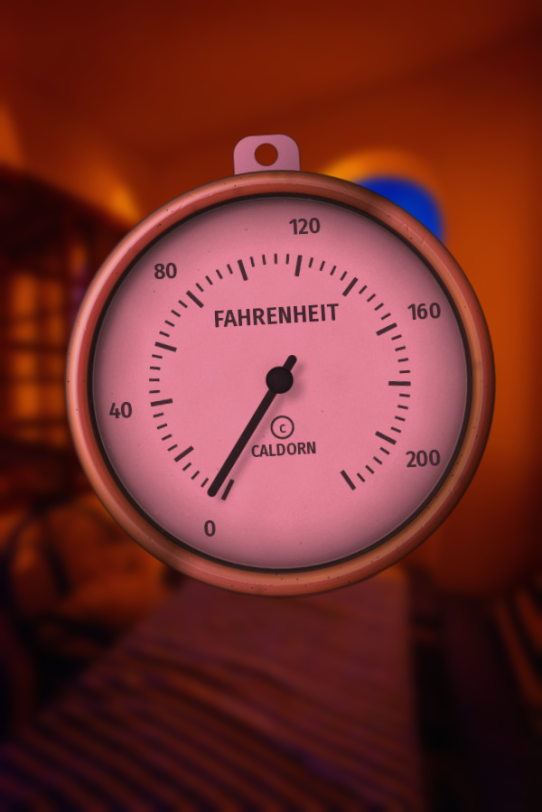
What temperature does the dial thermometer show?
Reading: 4 °F
